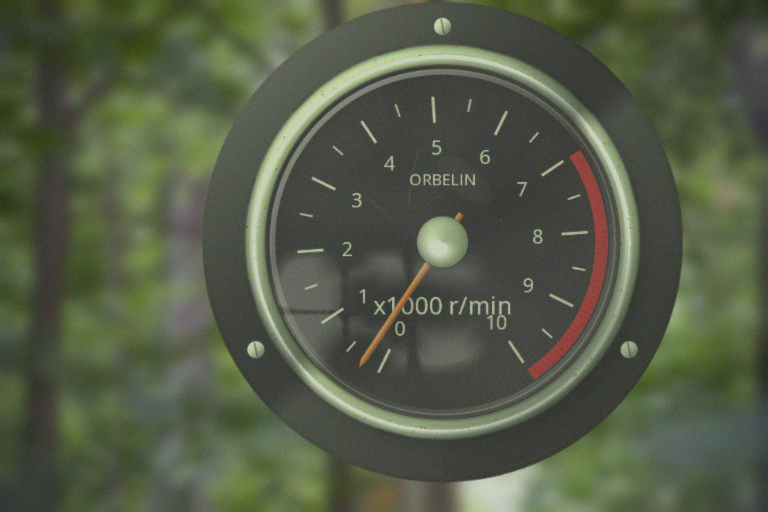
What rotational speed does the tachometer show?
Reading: 250 rpm
